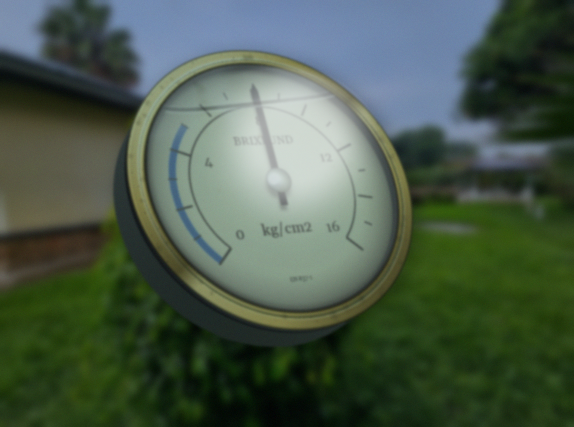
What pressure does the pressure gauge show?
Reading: 8 kg/cm²
